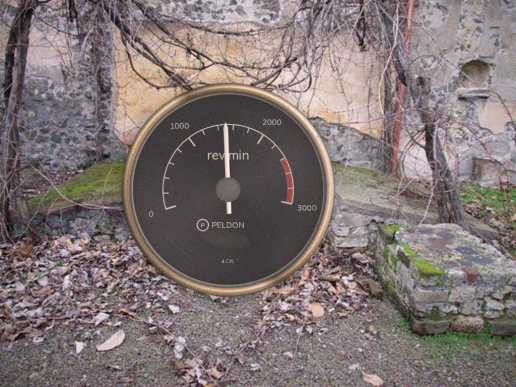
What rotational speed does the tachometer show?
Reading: 1500 rpm
